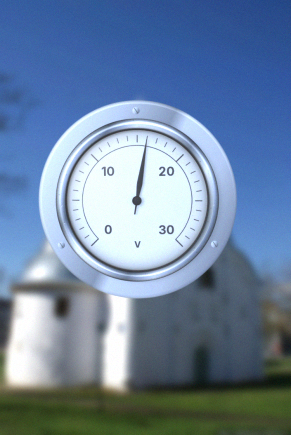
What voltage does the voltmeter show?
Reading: 16 V
